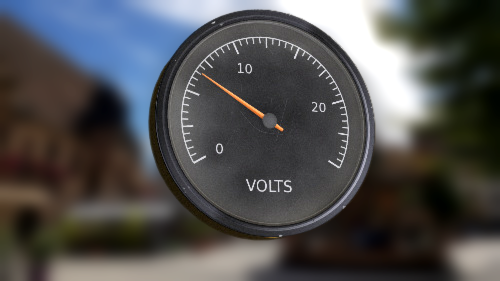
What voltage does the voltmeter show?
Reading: 6.5 V
